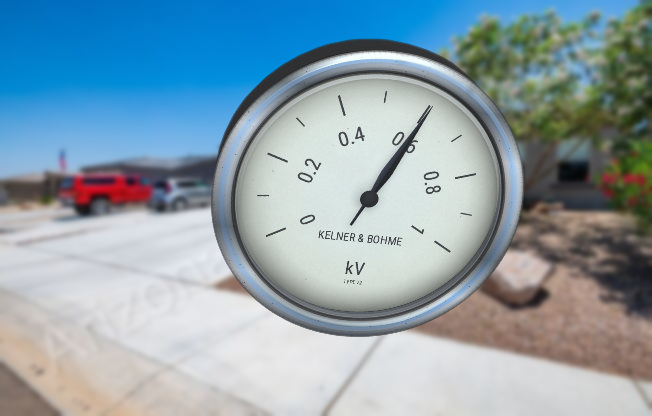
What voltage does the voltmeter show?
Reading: 0.6 kV
